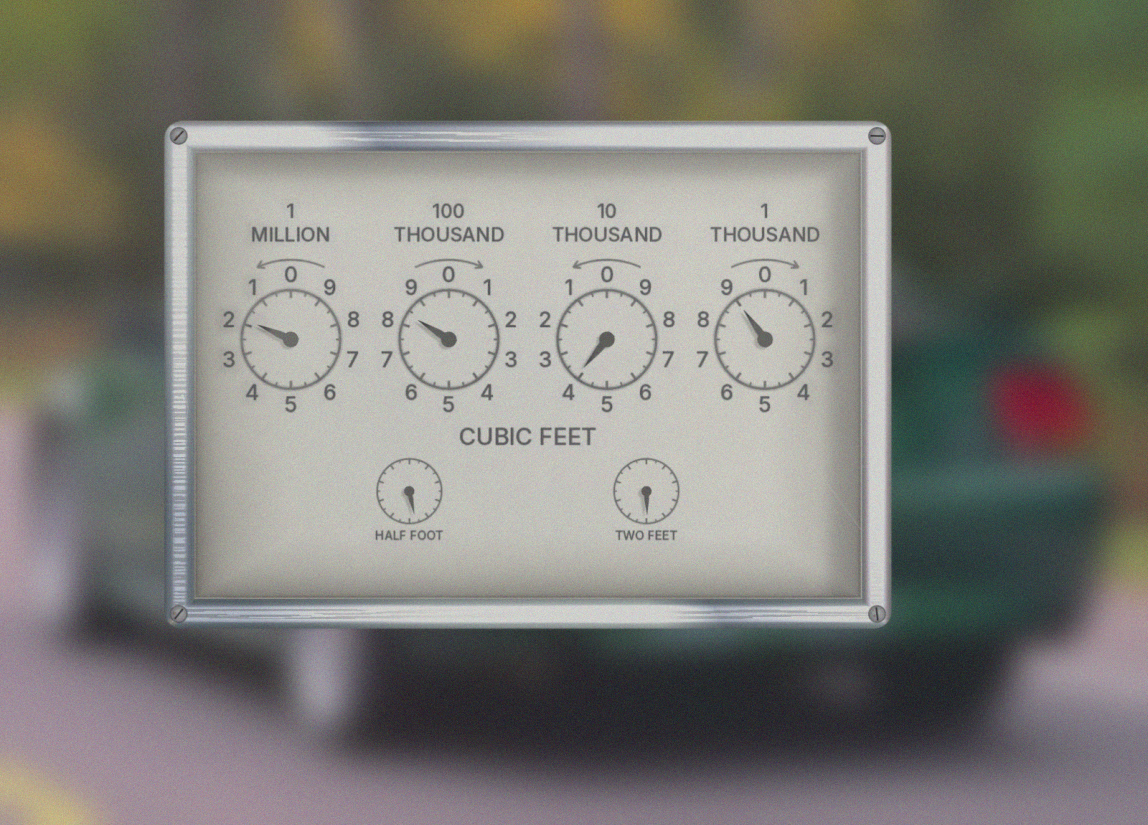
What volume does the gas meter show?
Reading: 183900 ft³
